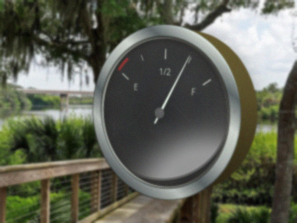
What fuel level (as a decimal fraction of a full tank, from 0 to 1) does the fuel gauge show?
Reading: 0.75
